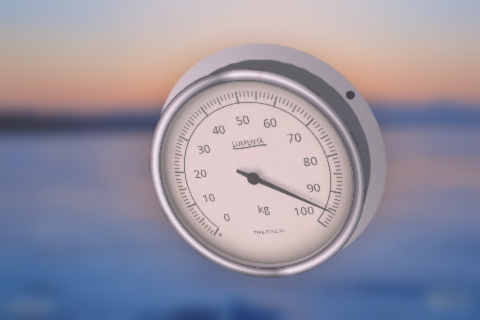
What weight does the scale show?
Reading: 95 kg
